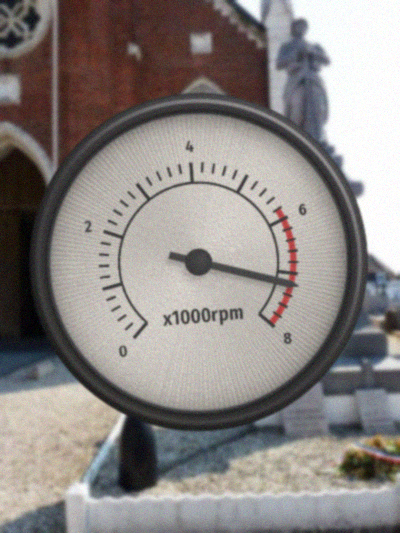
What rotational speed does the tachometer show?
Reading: 7200 rpm
